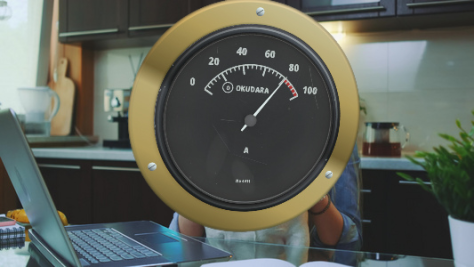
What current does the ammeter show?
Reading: 80 A
